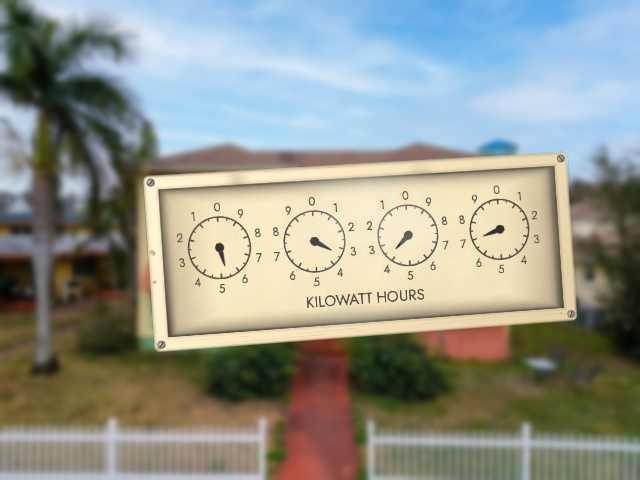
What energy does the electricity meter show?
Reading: 5337 kWh
